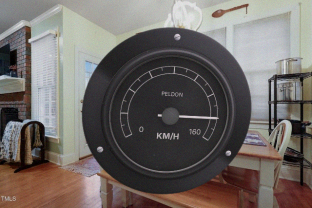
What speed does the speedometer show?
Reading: 140 km/h
